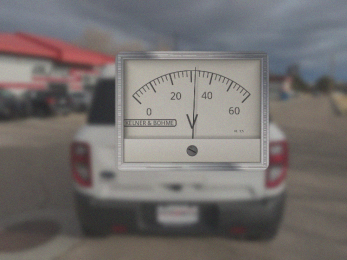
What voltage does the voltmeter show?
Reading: 32 V
